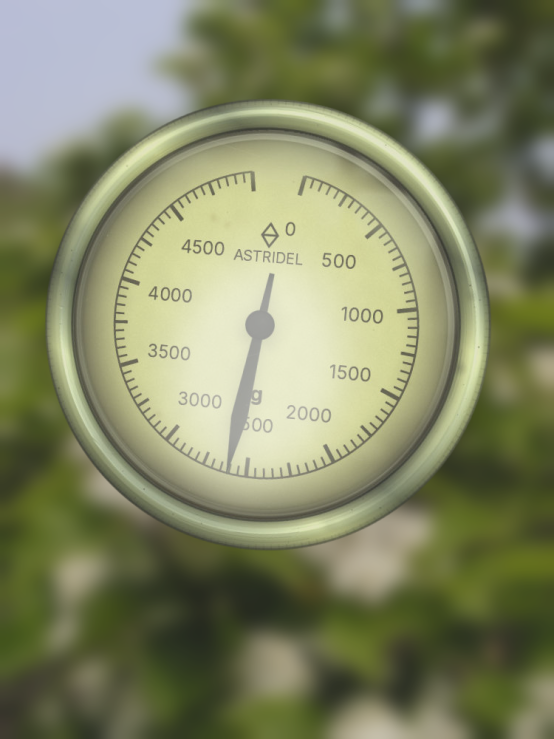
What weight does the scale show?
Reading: 2600 g
